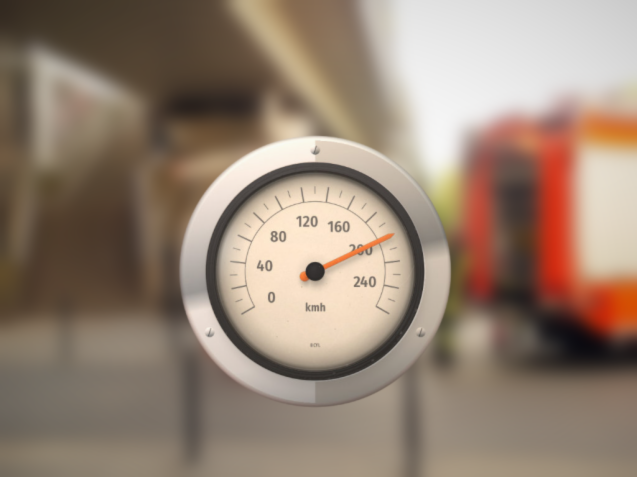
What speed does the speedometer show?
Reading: 200 km/h
